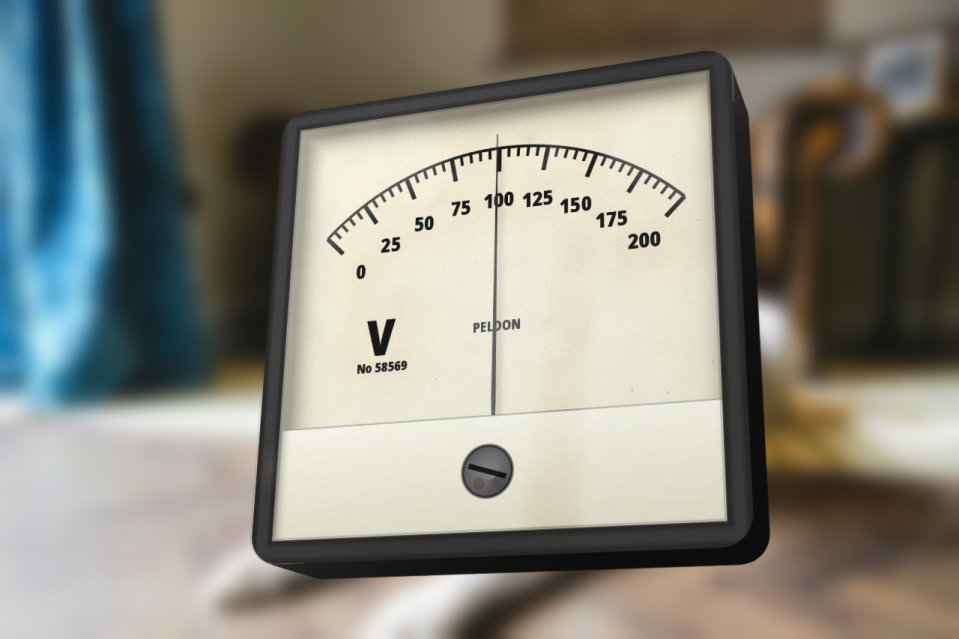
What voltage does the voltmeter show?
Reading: 100 V
